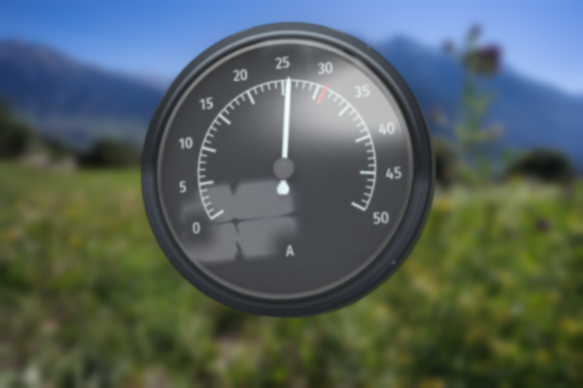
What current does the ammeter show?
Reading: 26 A
